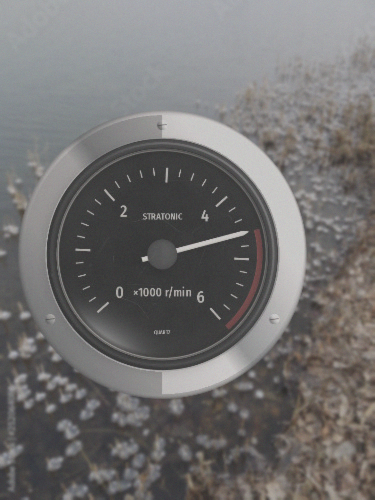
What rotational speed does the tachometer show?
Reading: 4600 rpm
